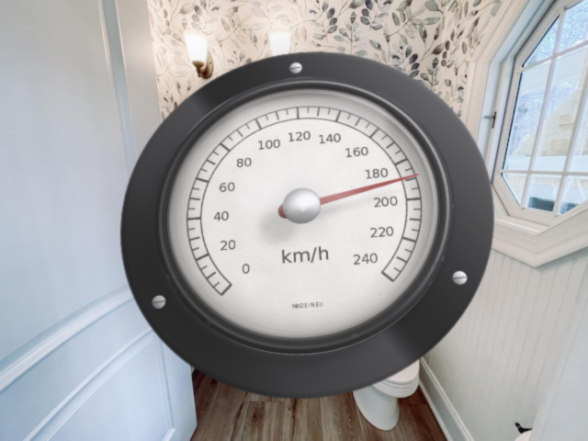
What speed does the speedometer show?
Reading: 190 km/h
